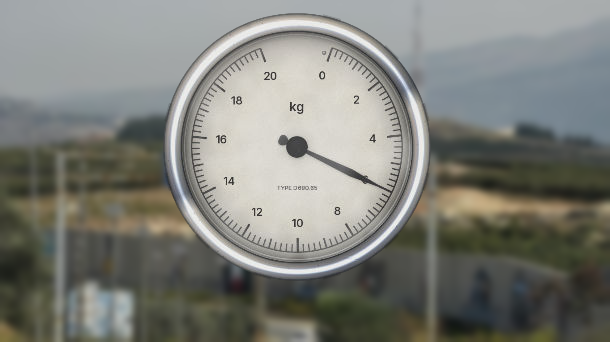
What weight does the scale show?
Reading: 6 kg
